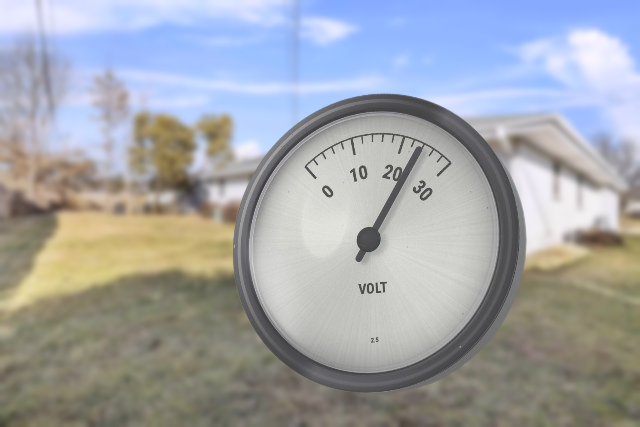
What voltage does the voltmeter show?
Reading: 24 V
